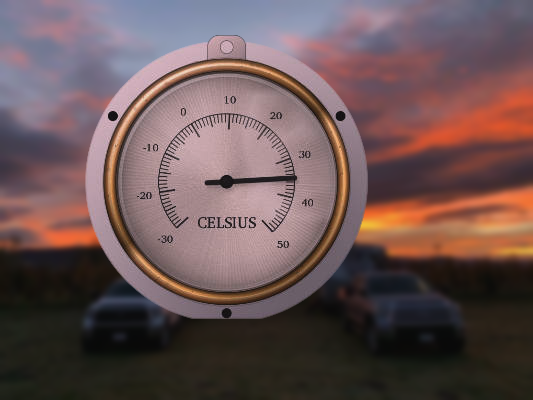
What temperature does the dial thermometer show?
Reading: 35 °C
